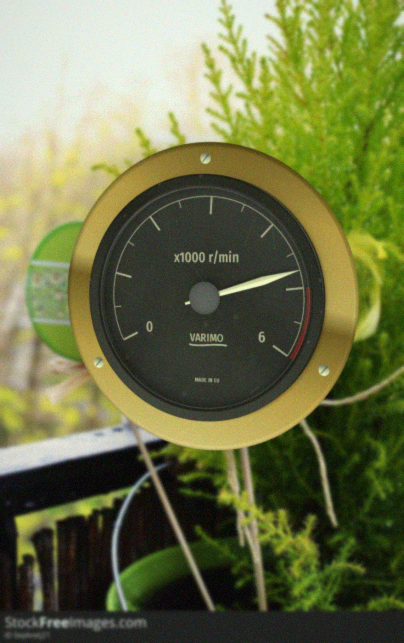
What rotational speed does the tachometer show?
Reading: 4750 rpm
